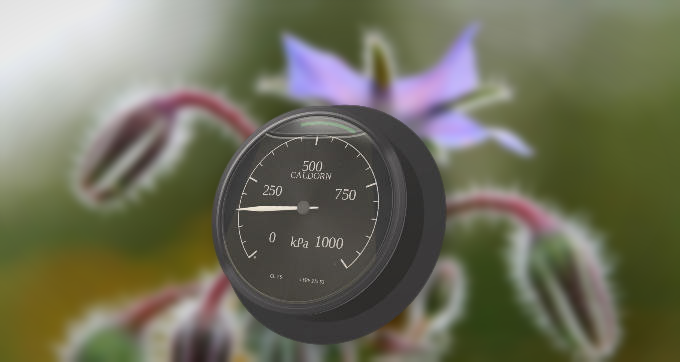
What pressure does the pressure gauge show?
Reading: 150 kPa
